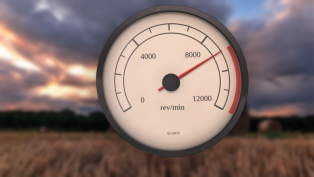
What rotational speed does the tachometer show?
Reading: 9000 rpm
